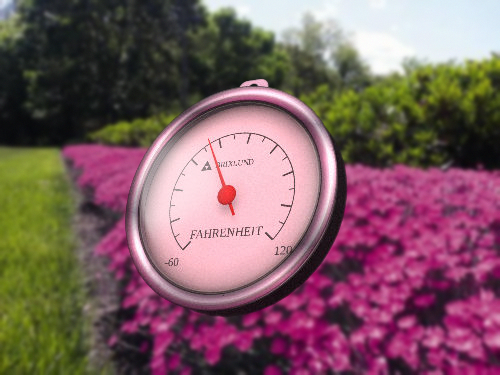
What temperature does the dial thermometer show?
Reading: 15 °F
